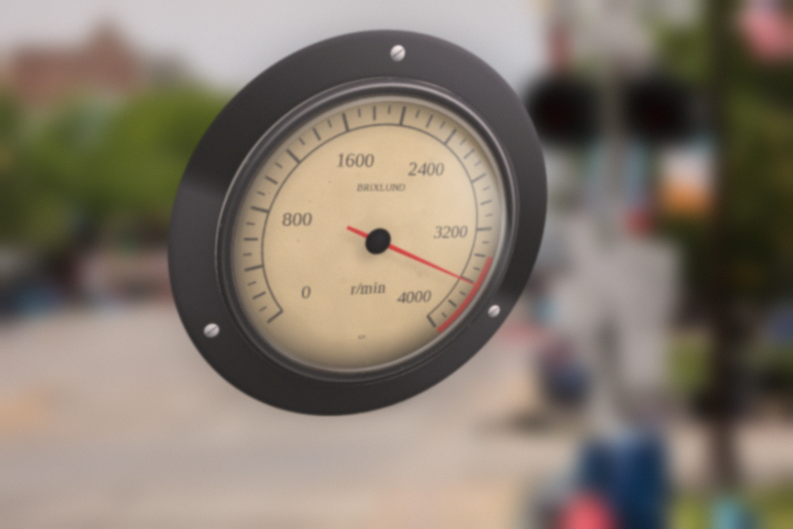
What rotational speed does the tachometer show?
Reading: 3600 rpm
